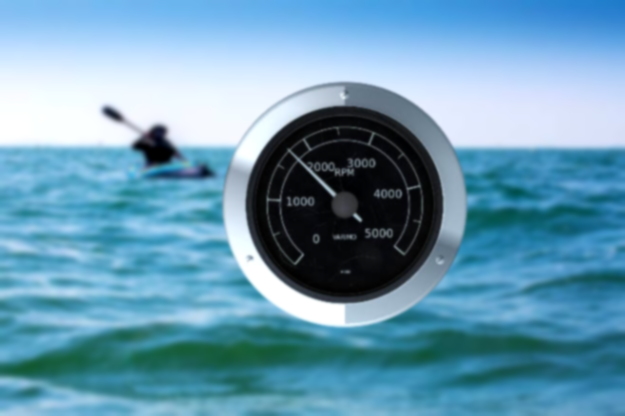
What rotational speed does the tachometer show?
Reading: 1750 rpm
